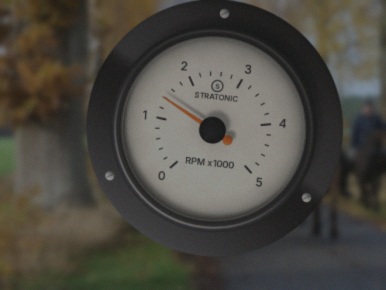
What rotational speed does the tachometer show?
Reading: 1400 rpm
